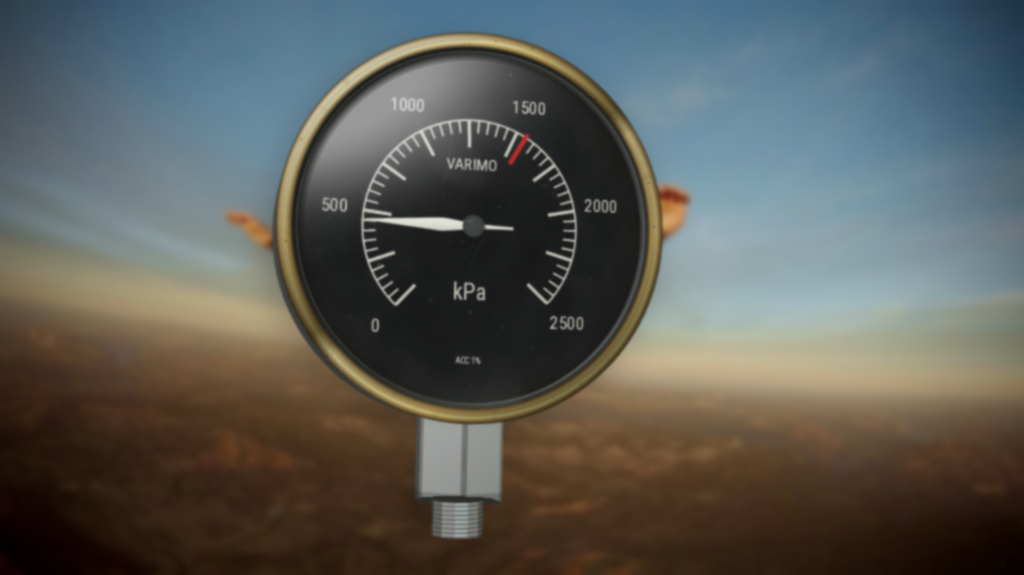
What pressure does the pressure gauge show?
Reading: 450 kPa
